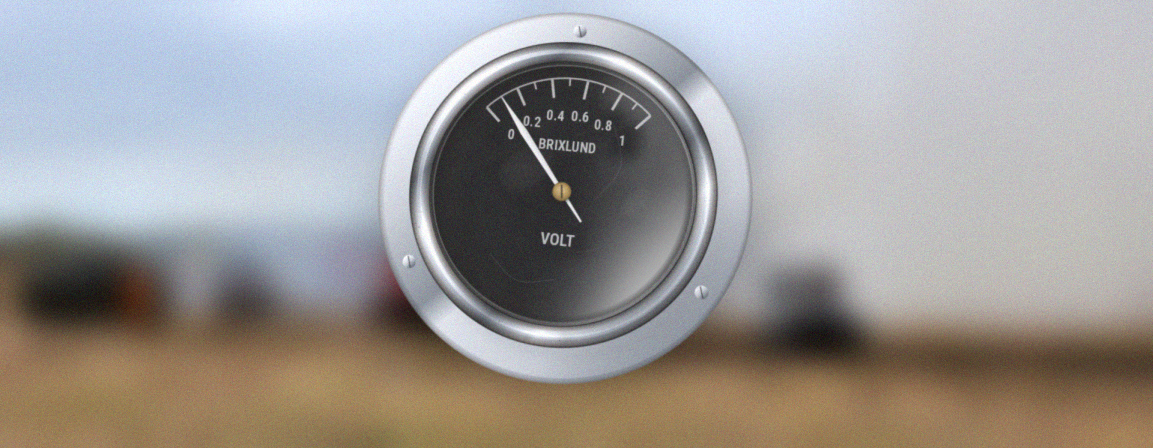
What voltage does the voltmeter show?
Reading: 0.1 V
